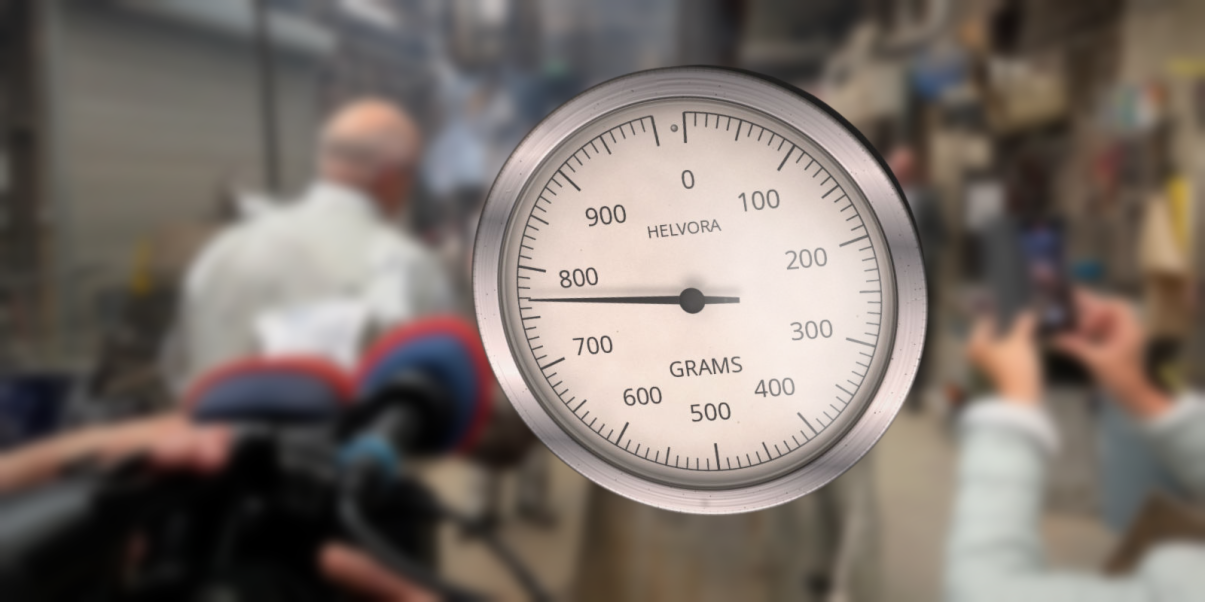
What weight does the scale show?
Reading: 770 g
